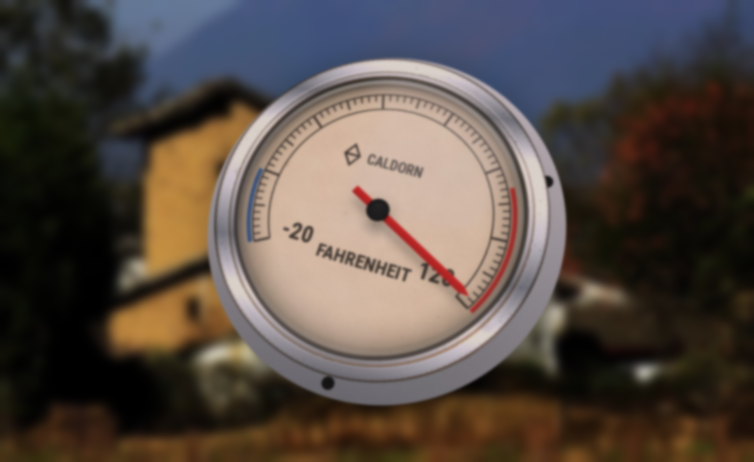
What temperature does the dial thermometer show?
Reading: 118 °F
